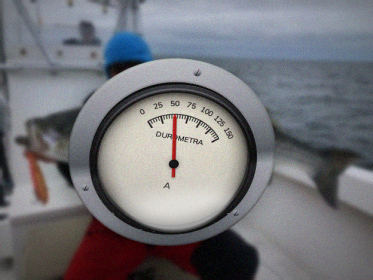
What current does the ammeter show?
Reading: 50 A
